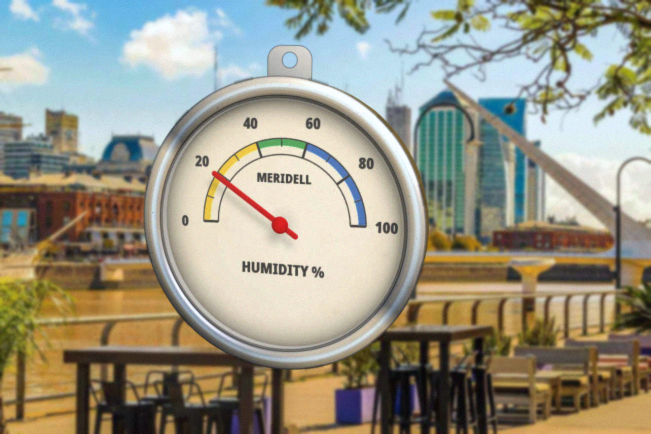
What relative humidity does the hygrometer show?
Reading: 20 %
